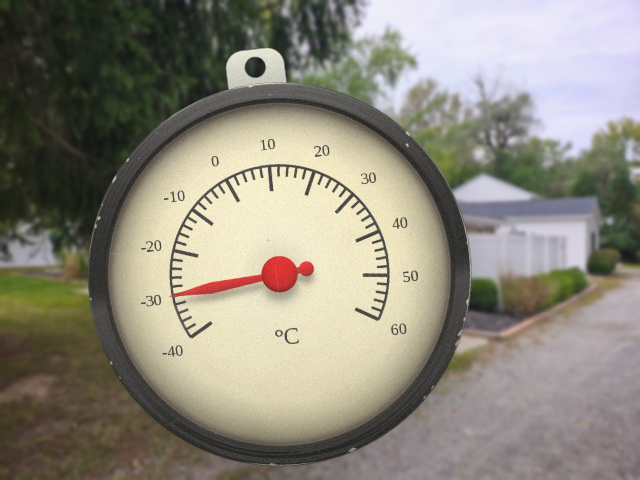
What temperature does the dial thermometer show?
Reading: -30 °C
